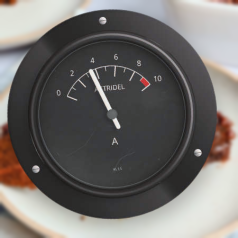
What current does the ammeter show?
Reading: 3.5 A
